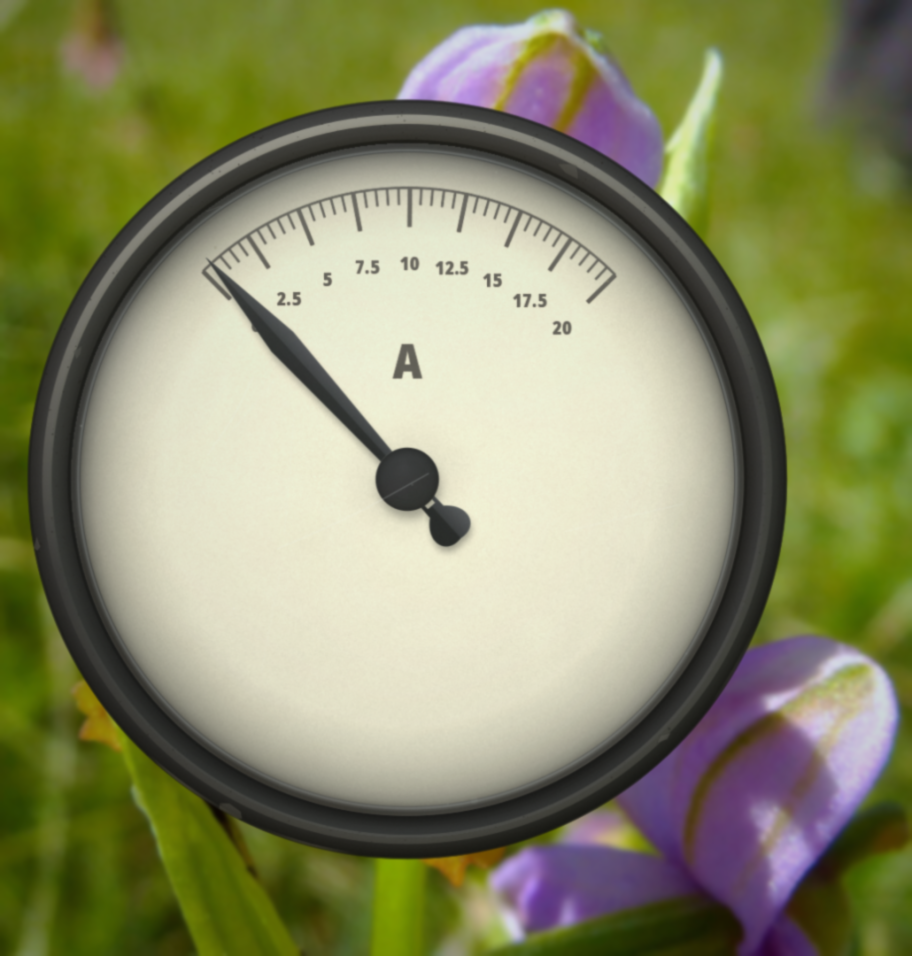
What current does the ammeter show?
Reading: 0.5 A
